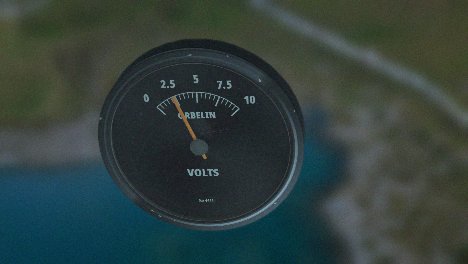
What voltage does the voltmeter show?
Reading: 2.5 V
